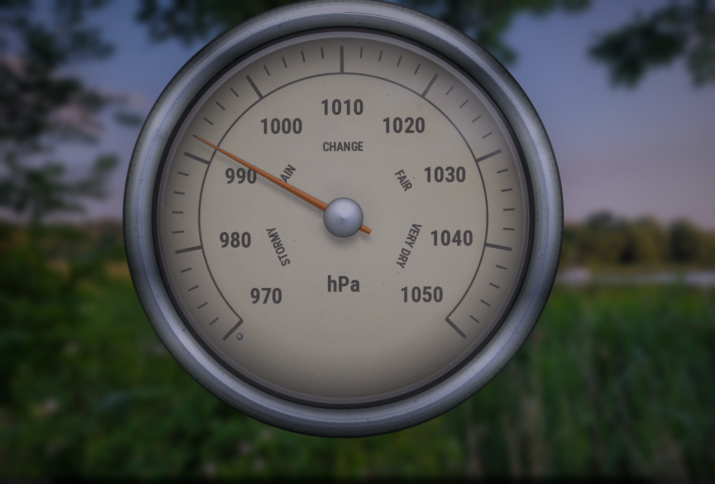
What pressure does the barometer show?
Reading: 992 hPa
